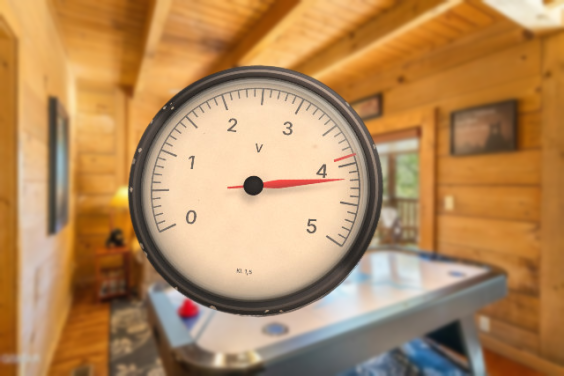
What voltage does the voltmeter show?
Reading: 4.2 V
